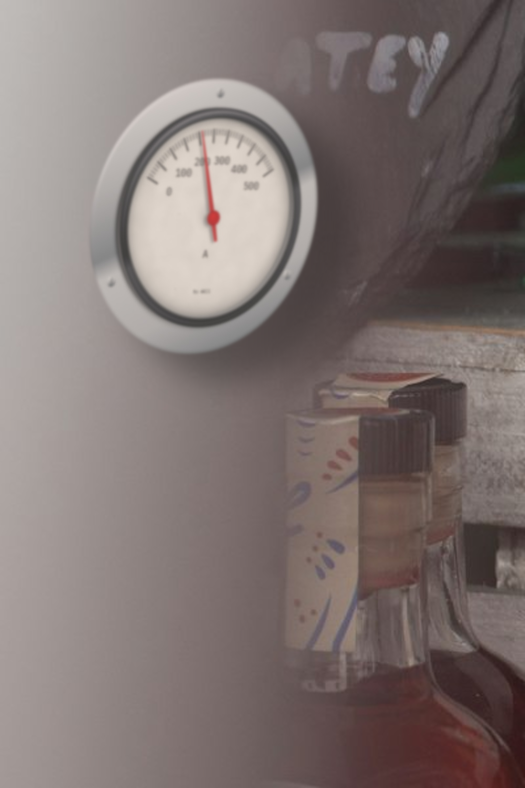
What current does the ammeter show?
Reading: 200 A
